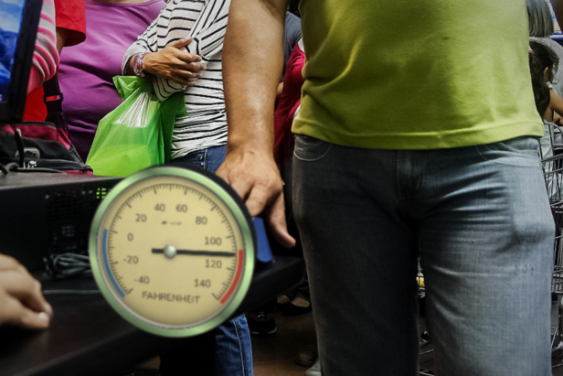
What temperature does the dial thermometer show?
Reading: 110 °F
